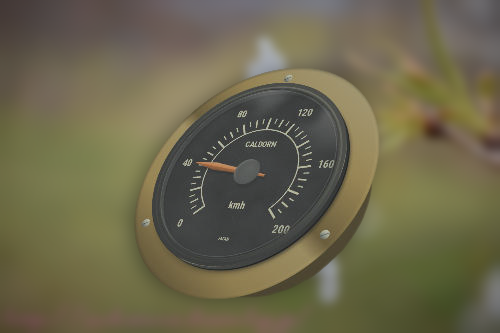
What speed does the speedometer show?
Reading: 40 km/h
